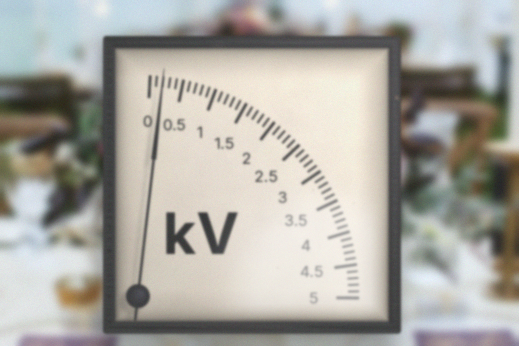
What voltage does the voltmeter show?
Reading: 0.2 kV
